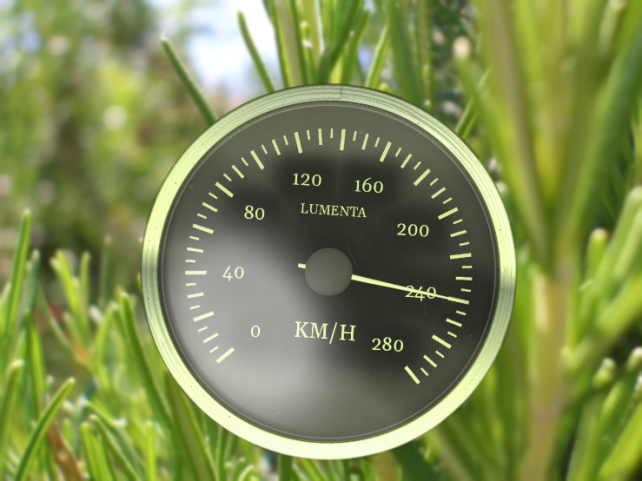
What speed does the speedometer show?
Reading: 240 km/h
